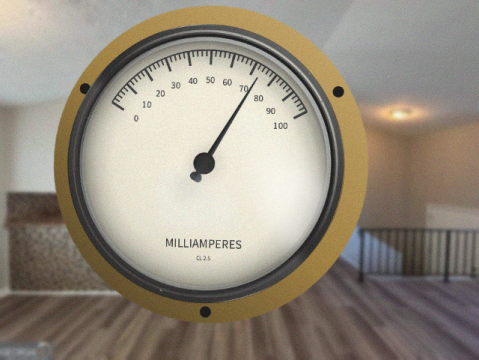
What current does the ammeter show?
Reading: 74 mA
